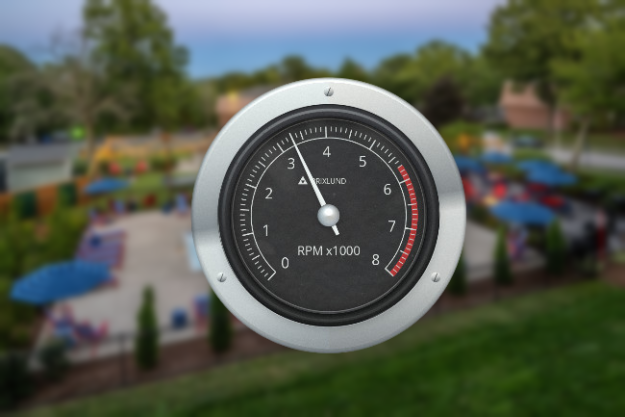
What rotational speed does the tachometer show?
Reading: 3300 rpm
